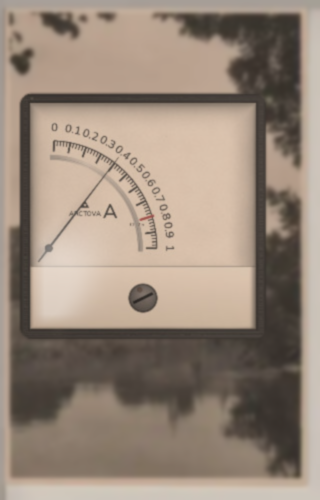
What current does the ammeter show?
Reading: 0.4 A
